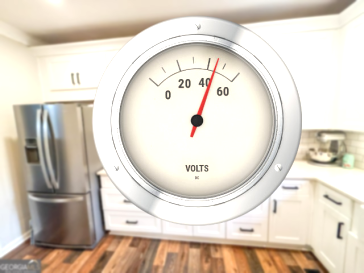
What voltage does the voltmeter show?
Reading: 45 V
